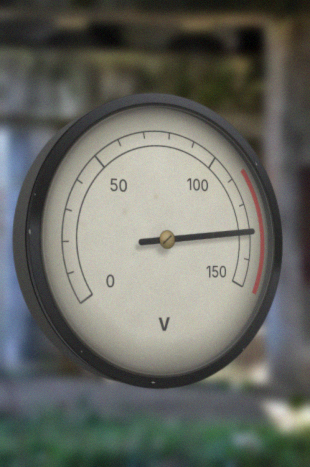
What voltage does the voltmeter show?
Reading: 130 V
